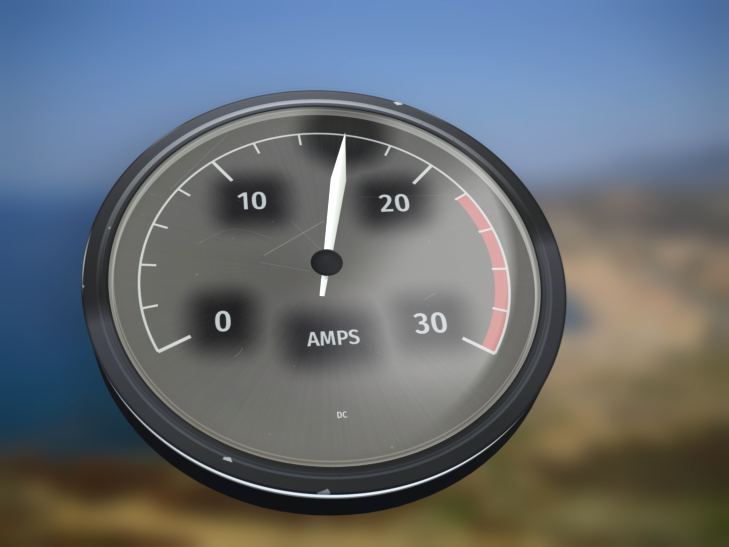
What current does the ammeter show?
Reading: 16 A
